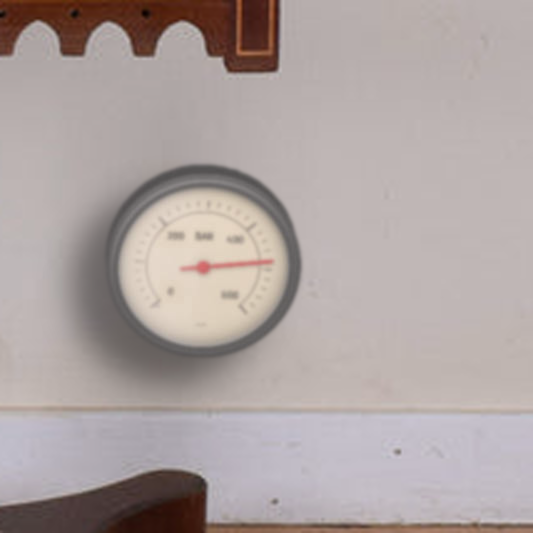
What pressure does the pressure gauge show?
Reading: 480 bar
